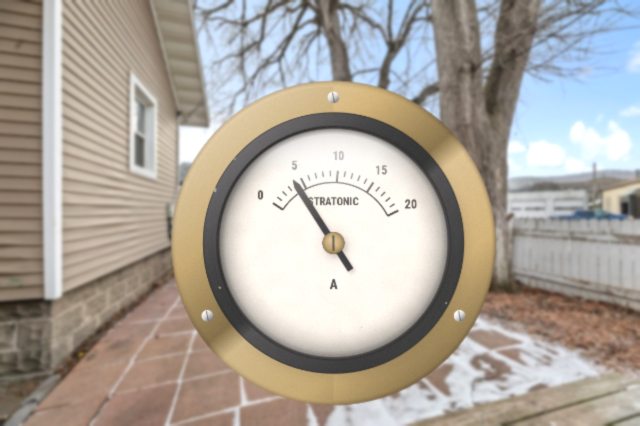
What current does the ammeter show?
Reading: 4 A
